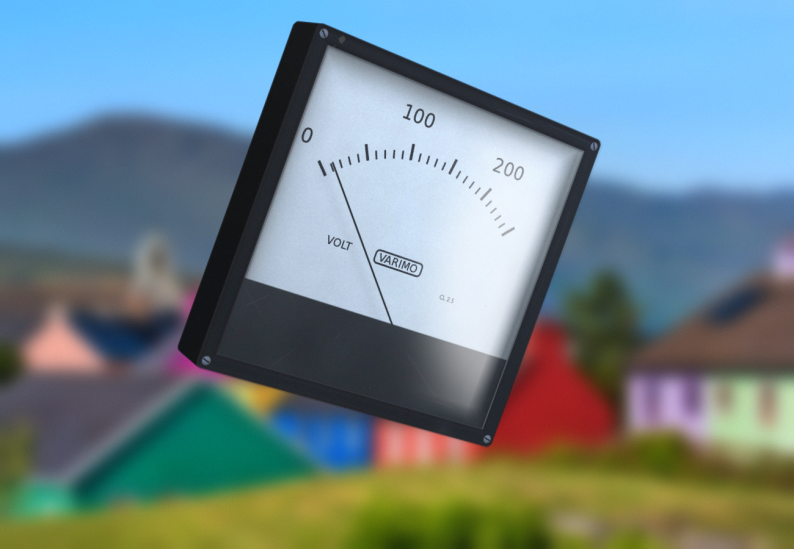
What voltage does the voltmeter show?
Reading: 10 V
